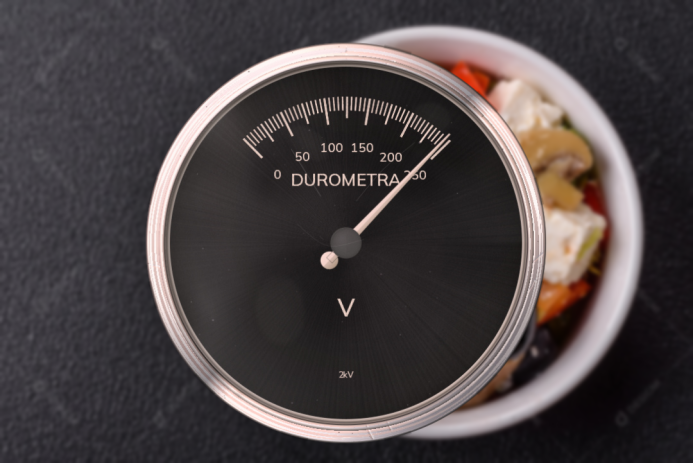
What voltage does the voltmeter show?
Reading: 245 V
